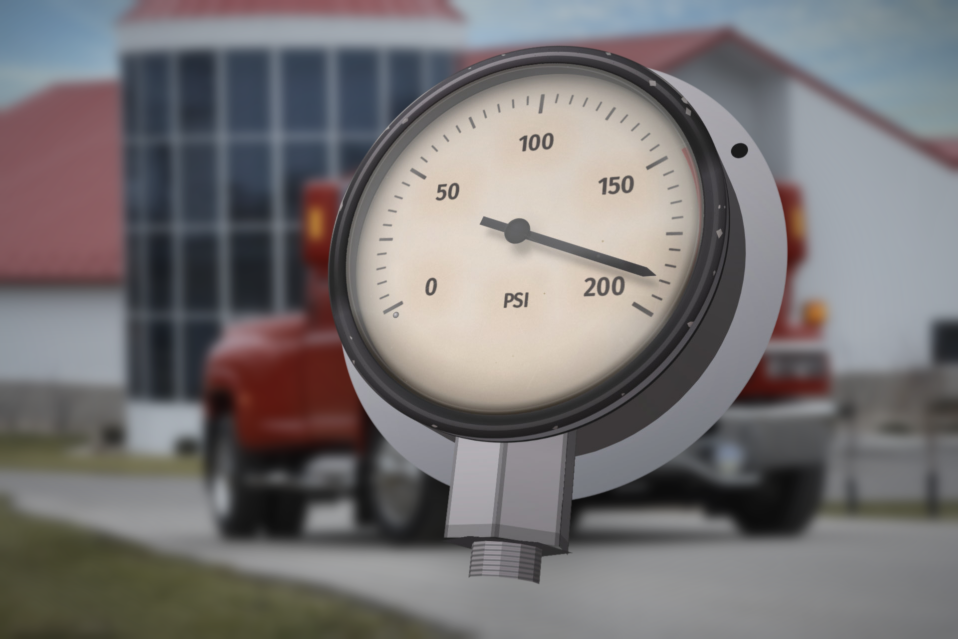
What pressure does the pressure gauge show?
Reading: 190 psi
